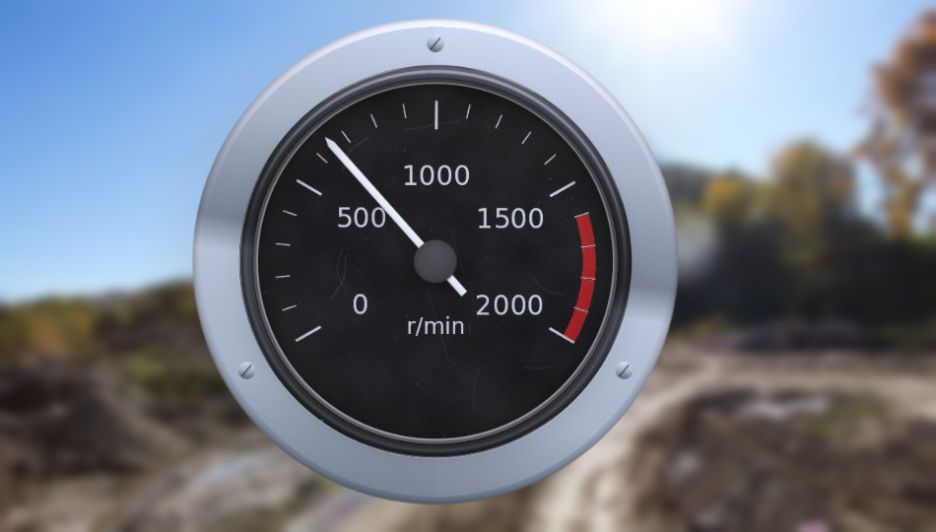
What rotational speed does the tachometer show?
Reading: 650 rpm
